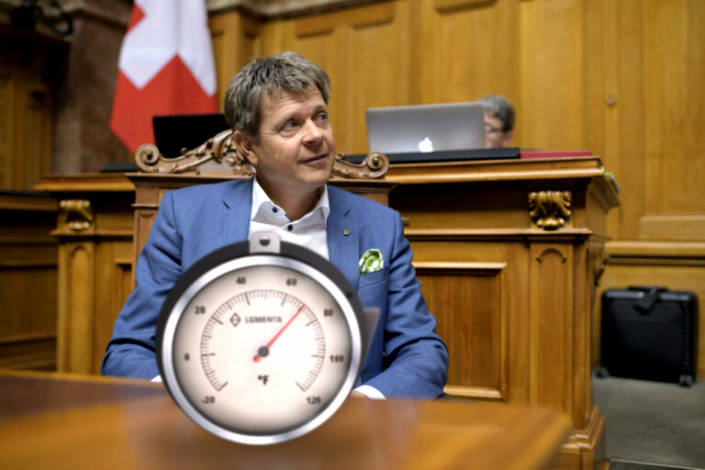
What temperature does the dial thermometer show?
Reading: 70 °F
